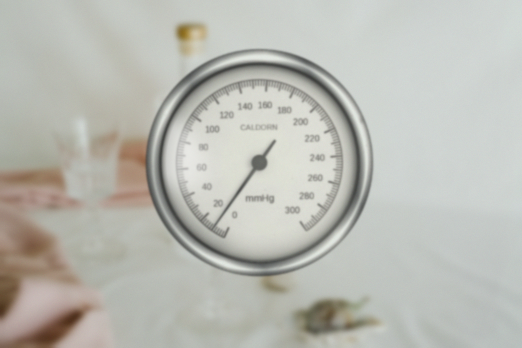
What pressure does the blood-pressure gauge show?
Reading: 10 mmHg
